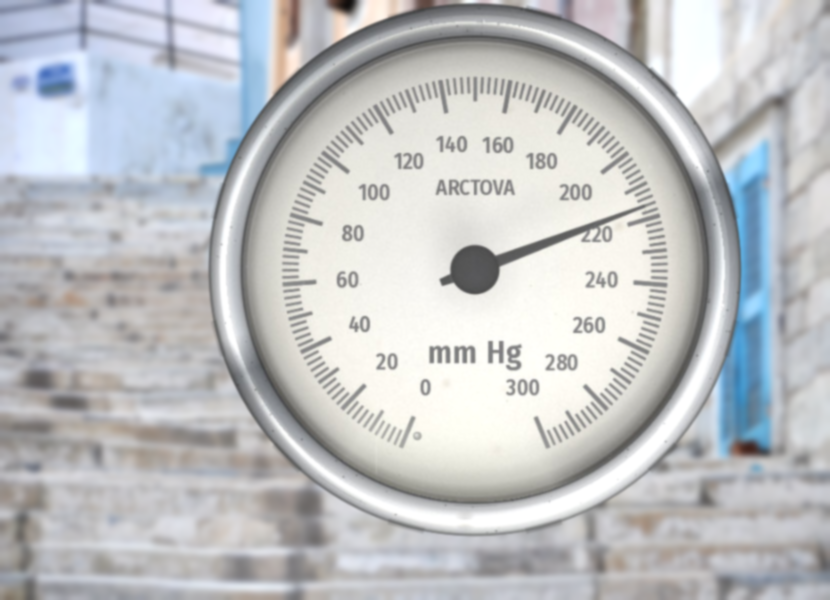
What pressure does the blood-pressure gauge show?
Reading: 216 mmHg
